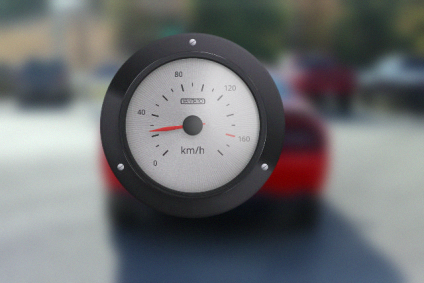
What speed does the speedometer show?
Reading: 25 km/h
